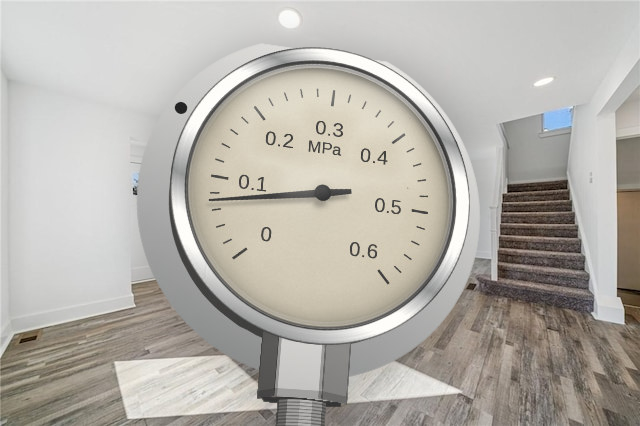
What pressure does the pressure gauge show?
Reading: 0.07 MPa
